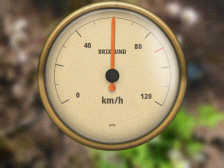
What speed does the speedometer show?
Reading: 60 km/h
